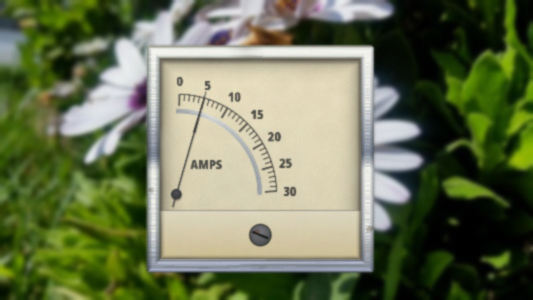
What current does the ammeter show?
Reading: 5 A
